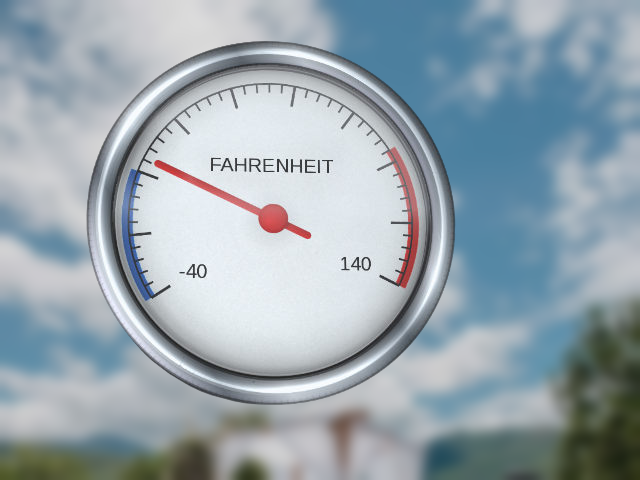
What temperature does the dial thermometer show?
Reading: 4 °F
